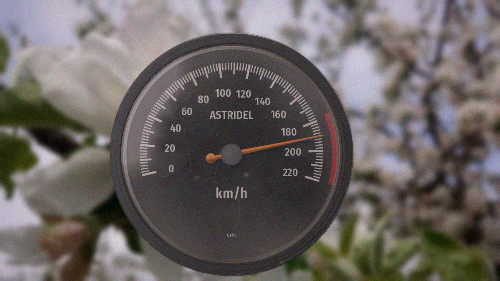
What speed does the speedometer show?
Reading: 190 km/h
